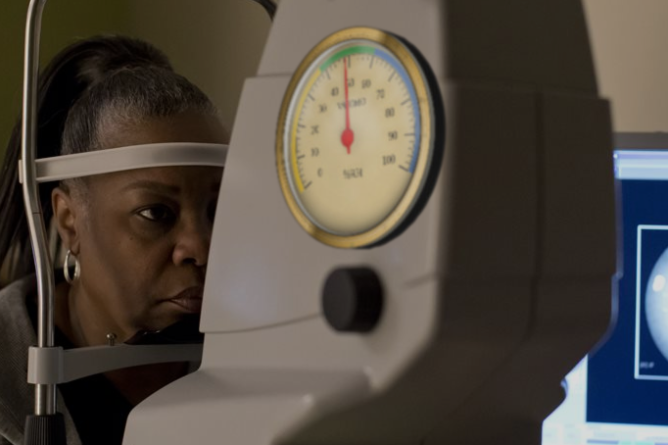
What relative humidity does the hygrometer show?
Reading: 50 %
